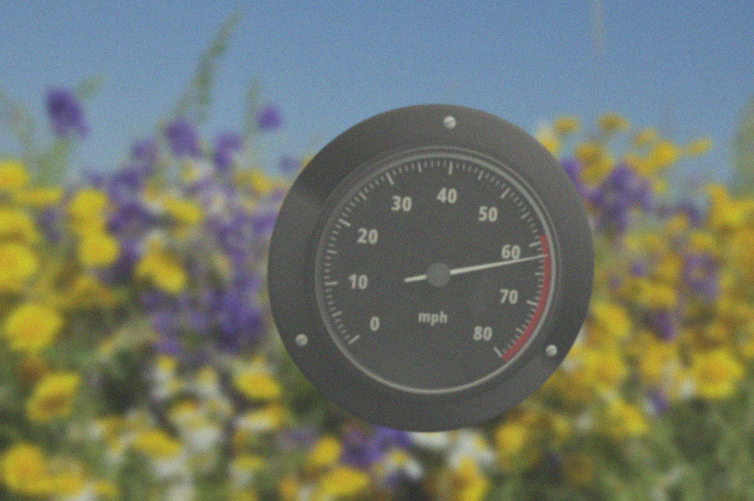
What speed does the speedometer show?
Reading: 62 mph
